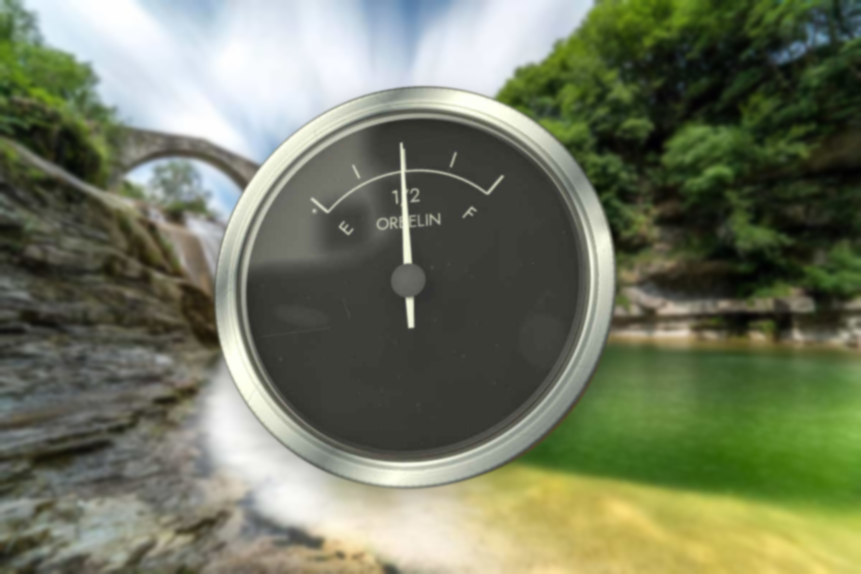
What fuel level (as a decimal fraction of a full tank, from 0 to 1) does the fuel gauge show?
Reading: 0.5
